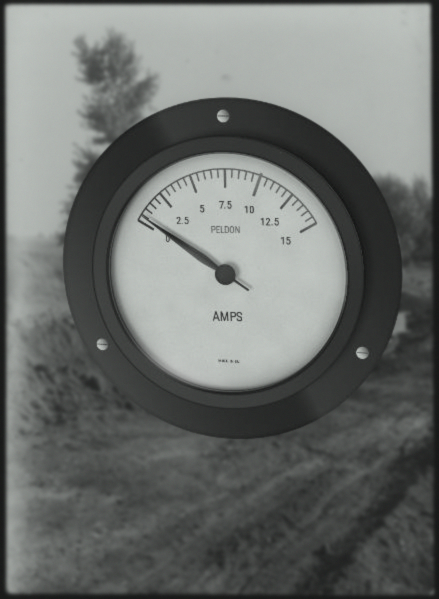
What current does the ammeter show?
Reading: 0.5 A
